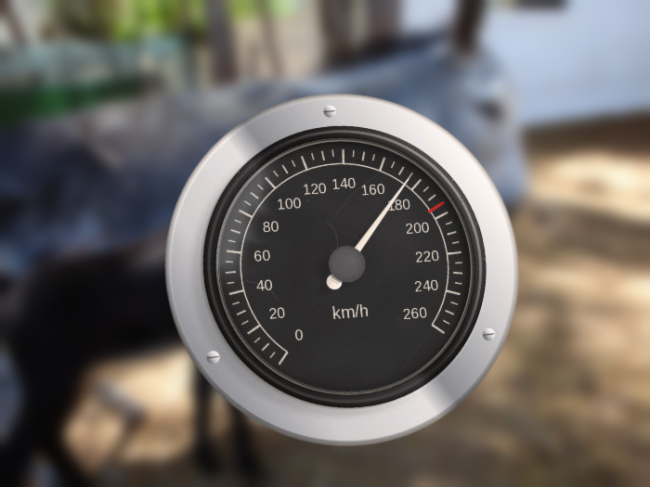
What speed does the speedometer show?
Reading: 175 km/h
